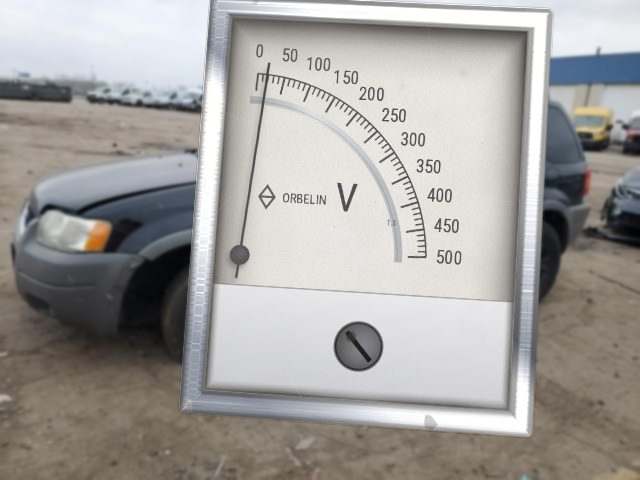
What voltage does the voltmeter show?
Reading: 20 V
